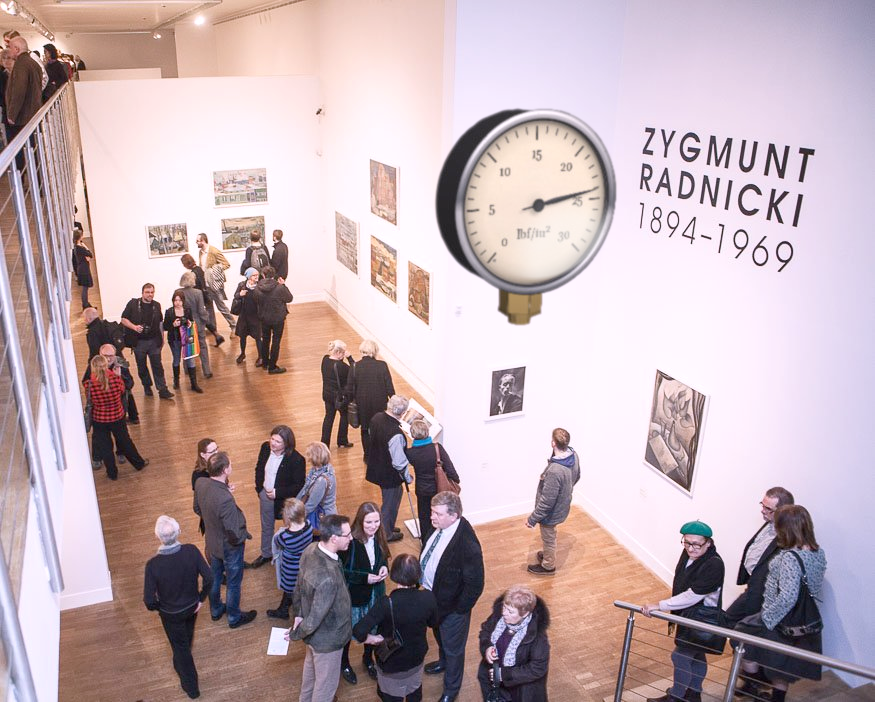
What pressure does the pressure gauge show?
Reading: 24 psi
